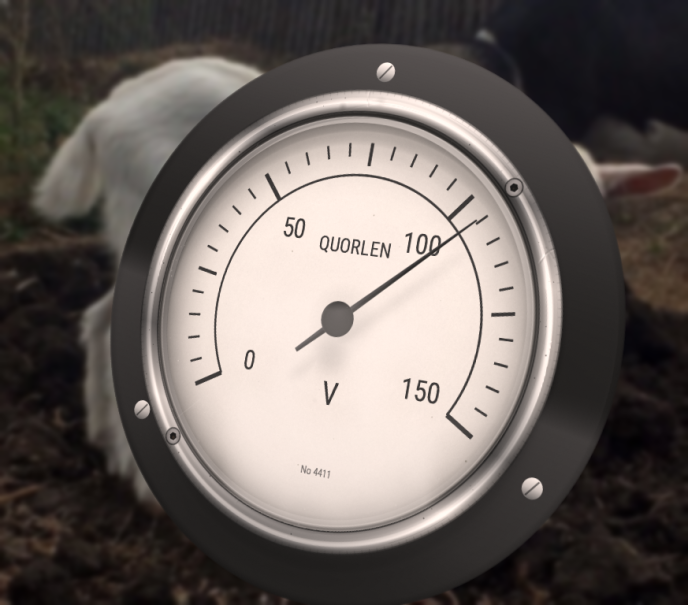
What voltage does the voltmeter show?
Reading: 105 V
